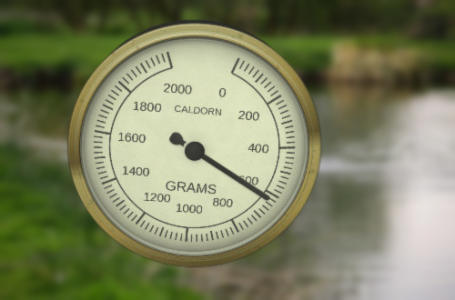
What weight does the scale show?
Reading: 620 g
